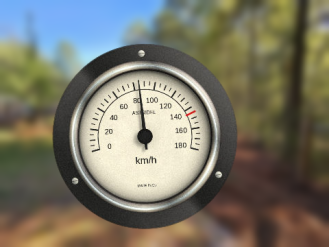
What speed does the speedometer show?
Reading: 85 km/h
